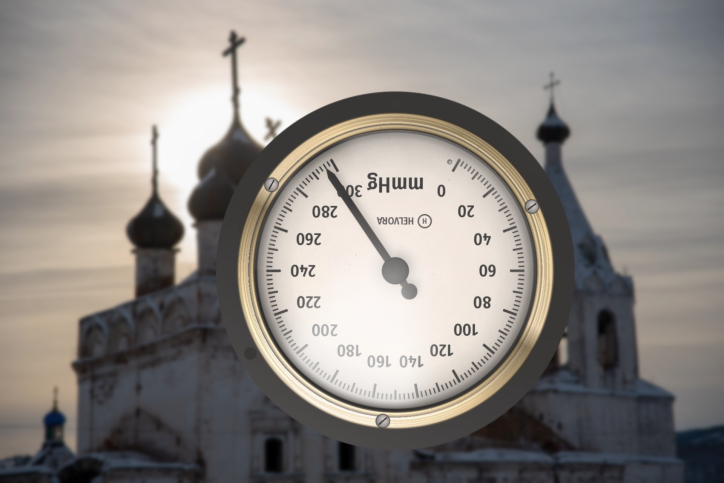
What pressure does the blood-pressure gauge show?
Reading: 296 mmHg
